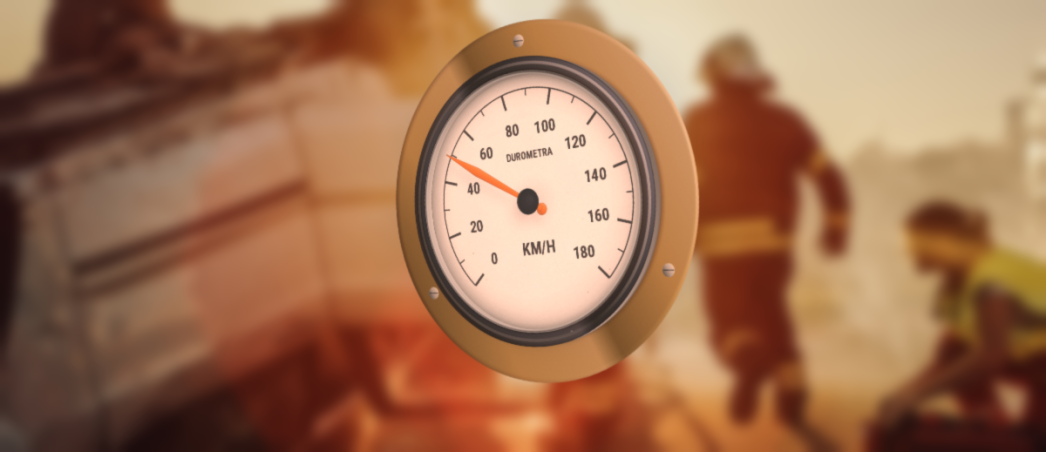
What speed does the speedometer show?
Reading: 50 km/h
